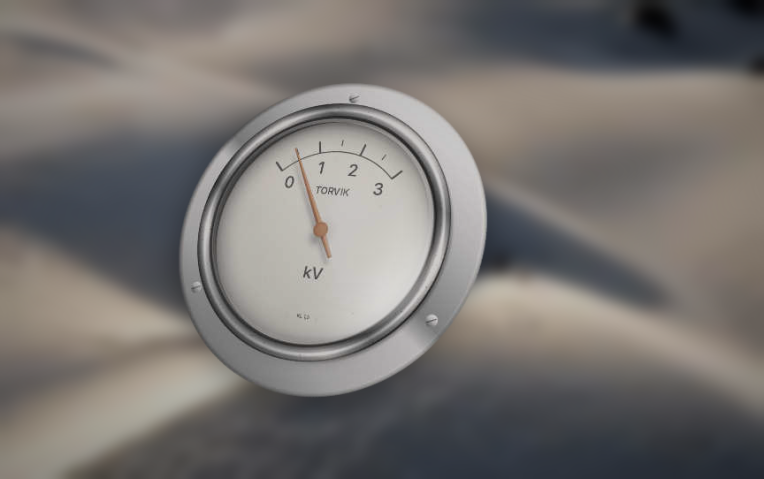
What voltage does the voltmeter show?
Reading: 0.5 kV
